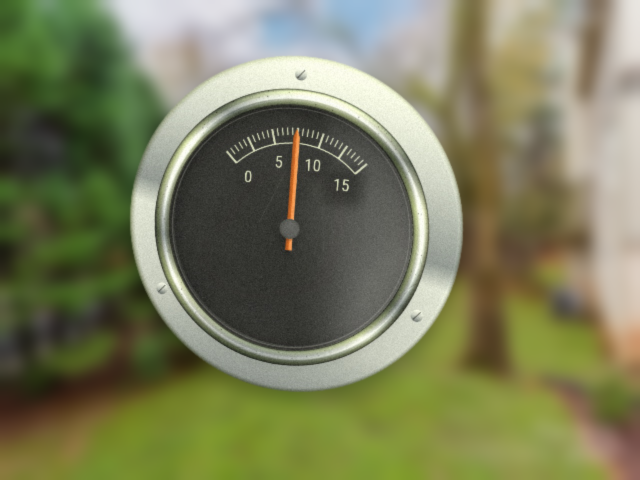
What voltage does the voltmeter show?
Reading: 7.5 V
